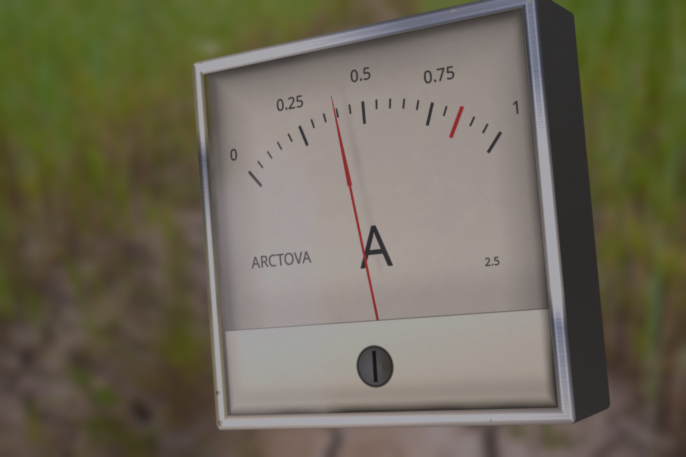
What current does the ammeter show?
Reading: 0.4 A
